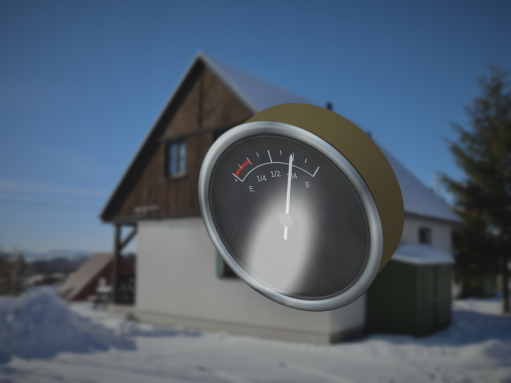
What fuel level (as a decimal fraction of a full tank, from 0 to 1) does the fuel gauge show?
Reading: 0.75
